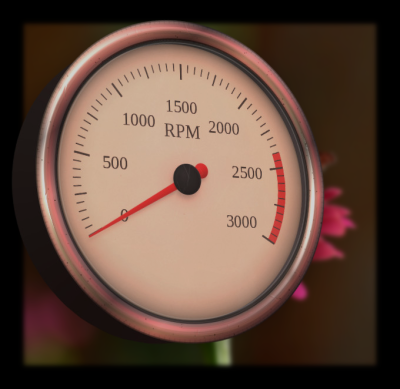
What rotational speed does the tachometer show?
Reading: 0 rpm
